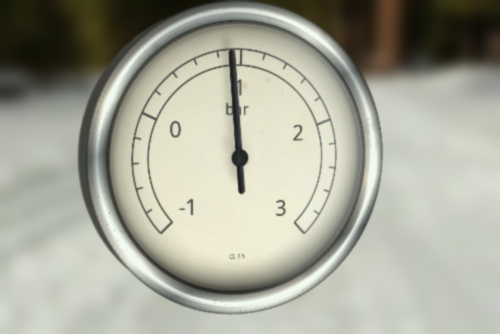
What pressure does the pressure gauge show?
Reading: 0.9 bar
